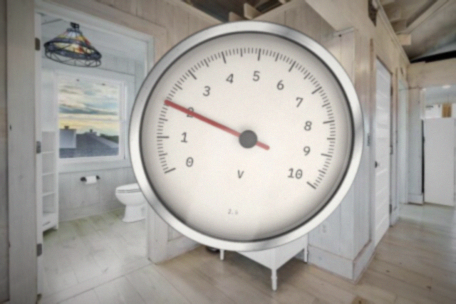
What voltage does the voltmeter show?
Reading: 2 V
